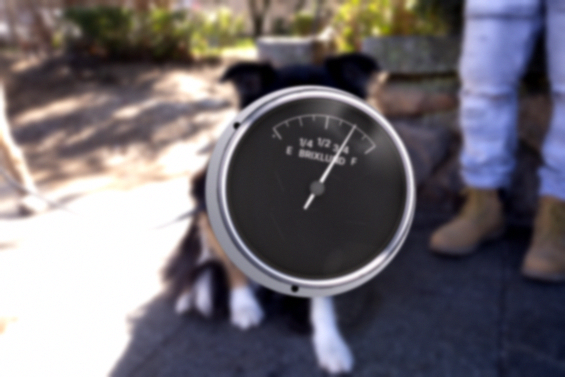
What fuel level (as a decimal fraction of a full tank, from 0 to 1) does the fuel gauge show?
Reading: 0.75
